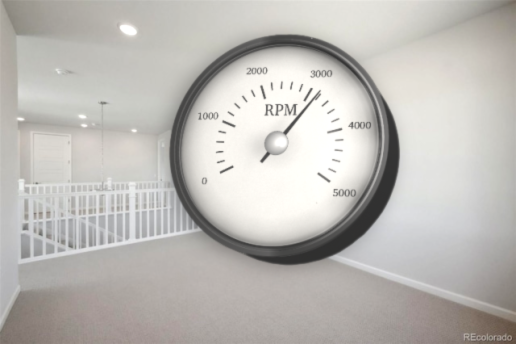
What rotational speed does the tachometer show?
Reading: 3200 rpm
